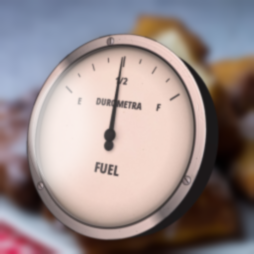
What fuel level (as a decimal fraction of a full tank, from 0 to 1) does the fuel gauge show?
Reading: 0.5
